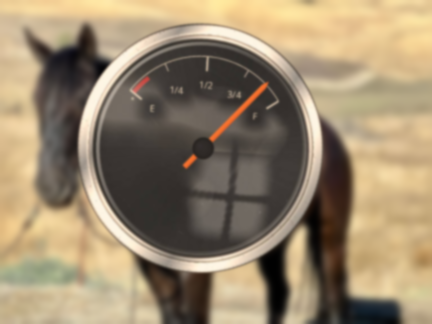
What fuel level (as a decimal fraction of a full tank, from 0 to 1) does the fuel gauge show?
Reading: 0.875
